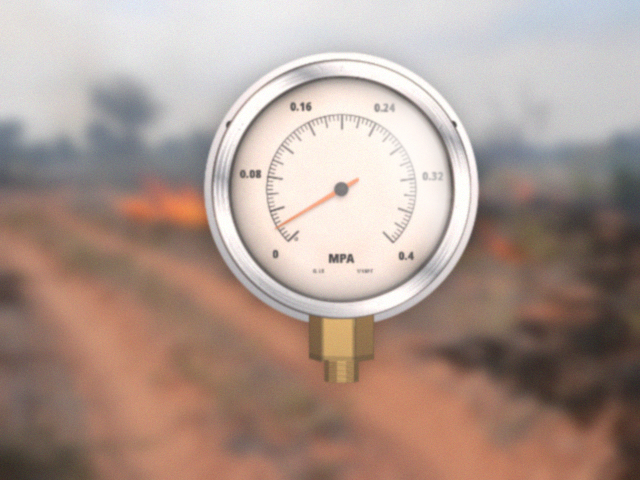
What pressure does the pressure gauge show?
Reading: 0.02 MPa
